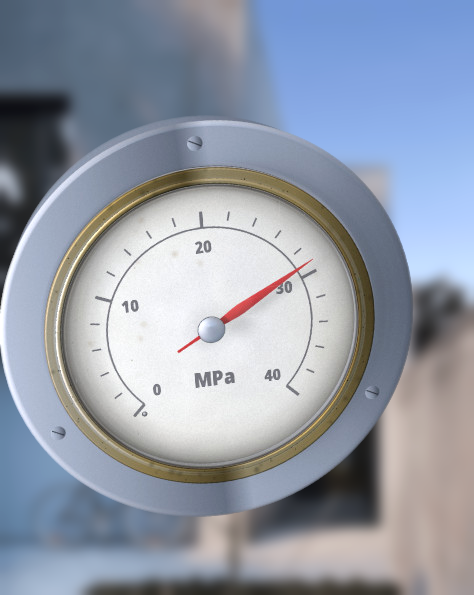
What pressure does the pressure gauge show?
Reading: 29 MPa
